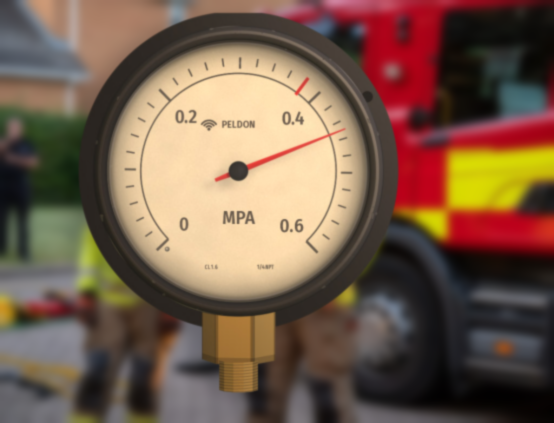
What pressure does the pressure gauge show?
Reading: 0.45 MPa
